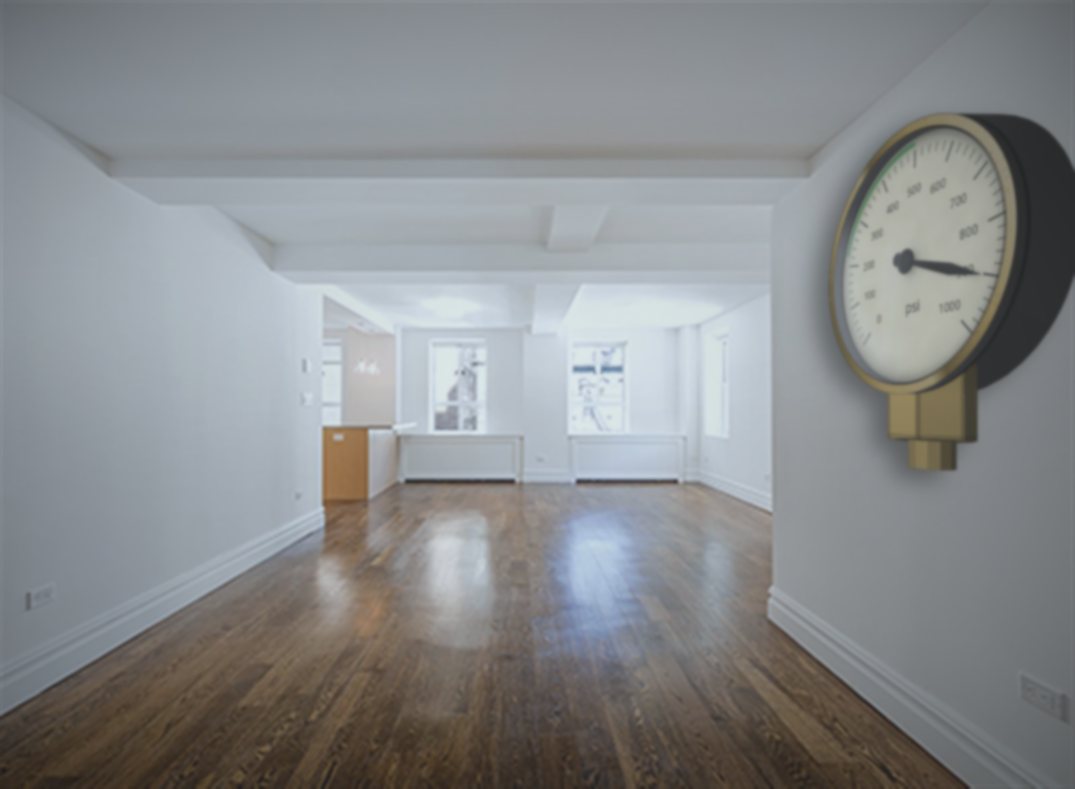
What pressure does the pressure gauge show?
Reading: 900 psi
